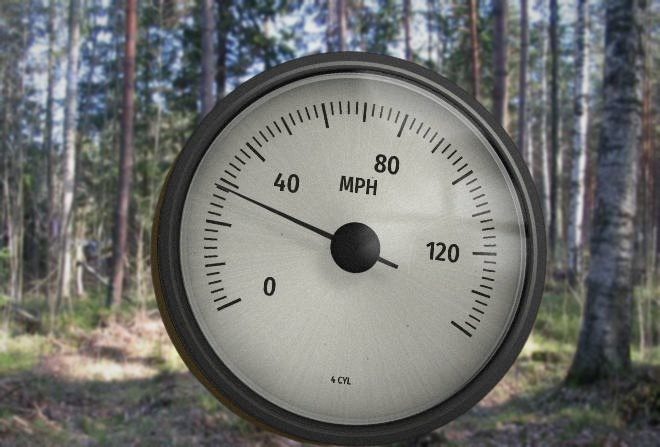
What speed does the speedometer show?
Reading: 28 mph
